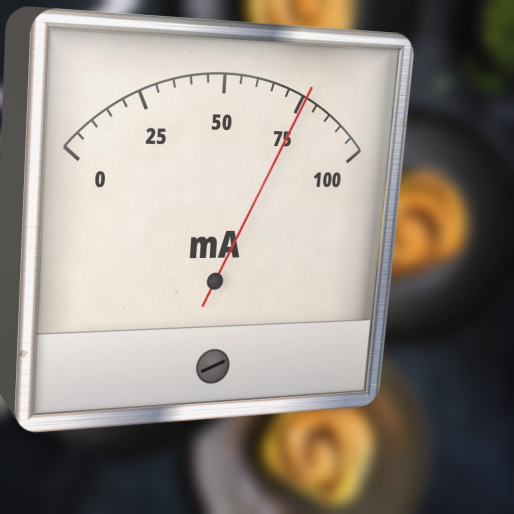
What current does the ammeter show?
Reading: 75 mA
